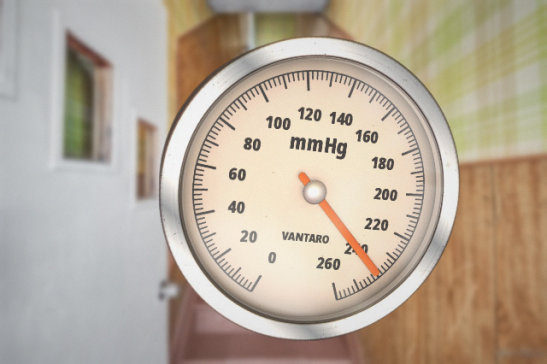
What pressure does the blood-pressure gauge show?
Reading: 240 mmHg
